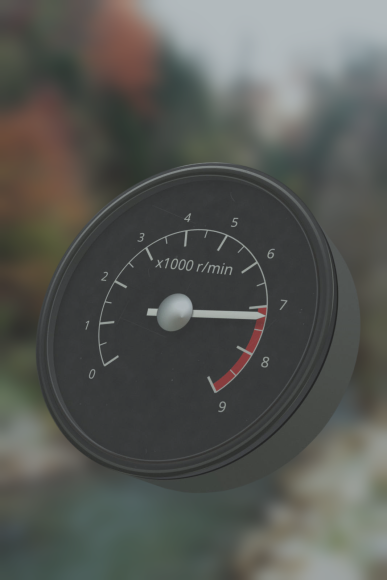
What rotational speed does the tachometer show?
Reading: 7250 rpm
